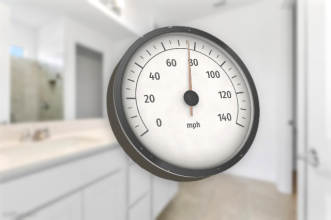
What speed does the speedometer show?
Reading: 75 mph
